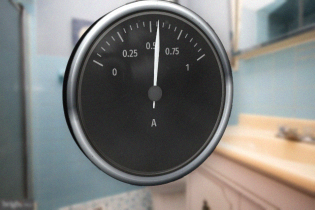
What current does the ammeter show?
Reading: 0.55 A
